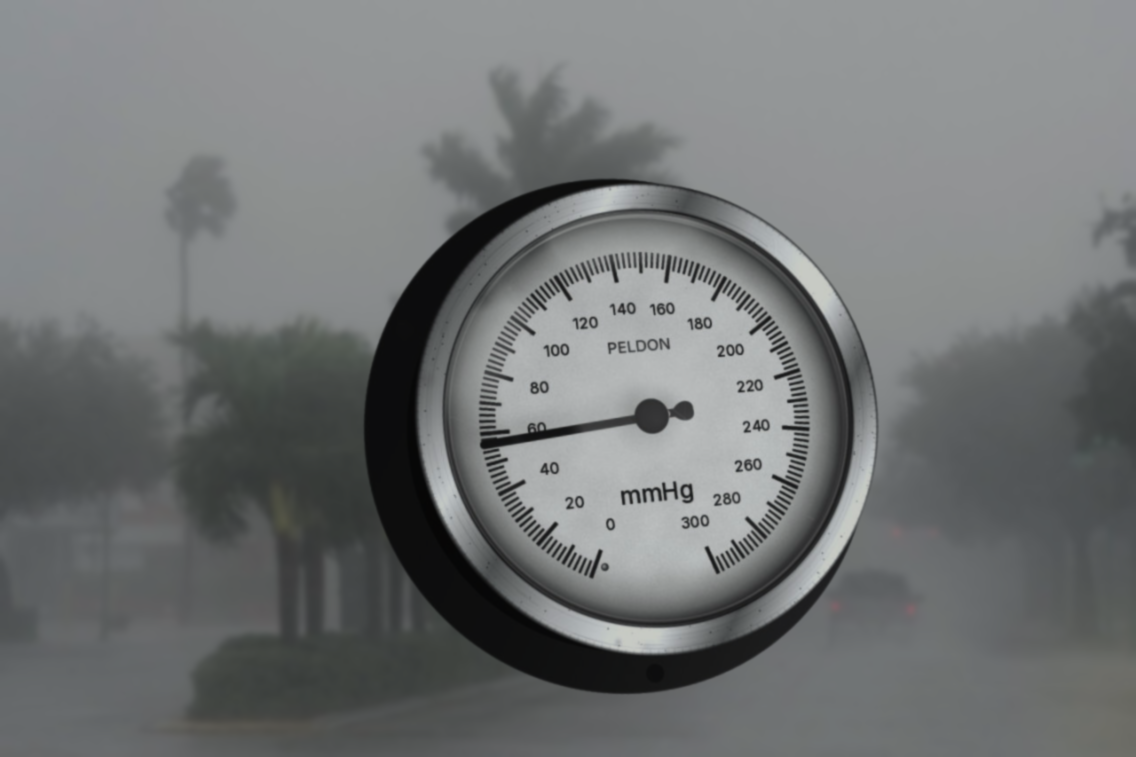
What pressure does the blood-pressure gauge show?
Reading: 56 mmHg
